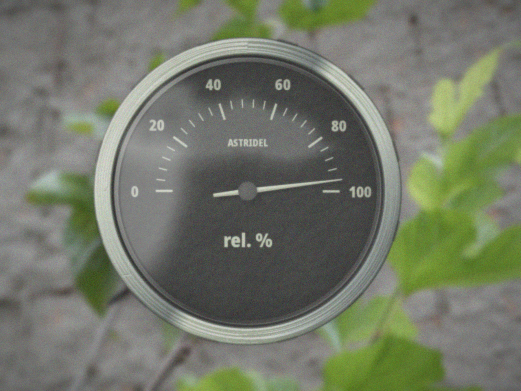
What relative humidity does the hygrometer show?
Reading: 96 %
